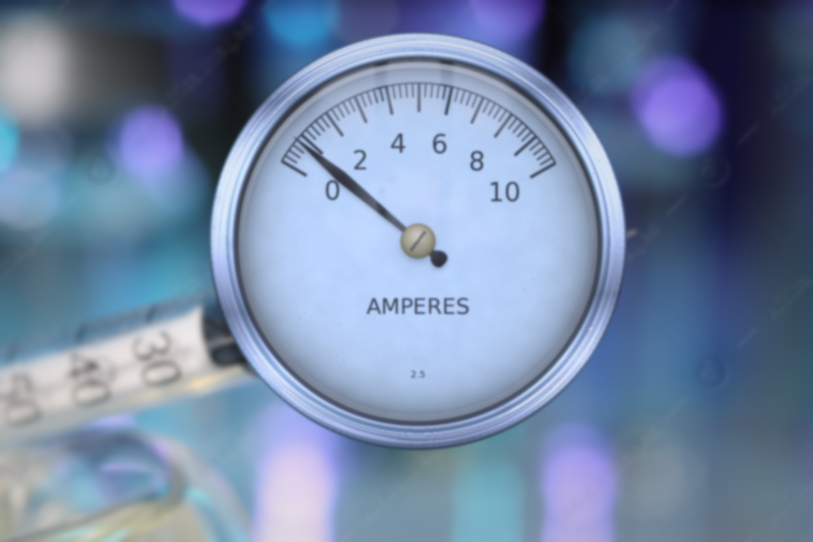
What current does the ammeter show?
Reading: 0.8 A
